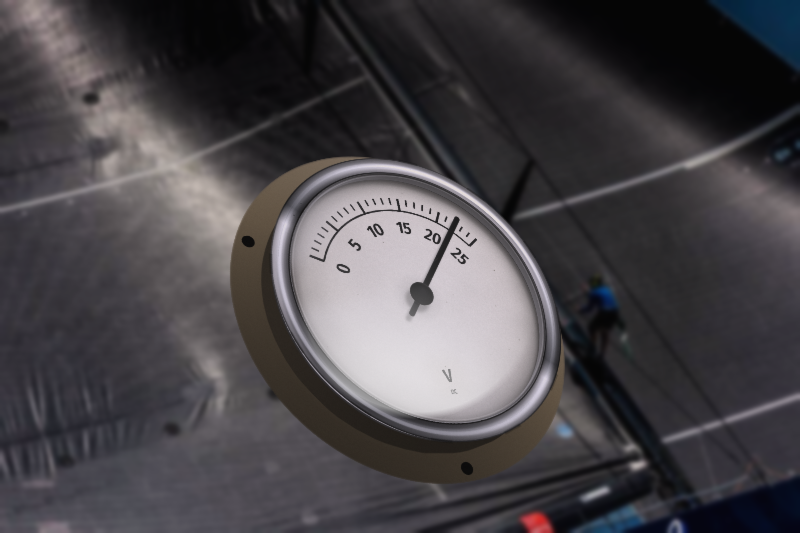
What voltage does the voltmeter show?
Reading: 22 V
